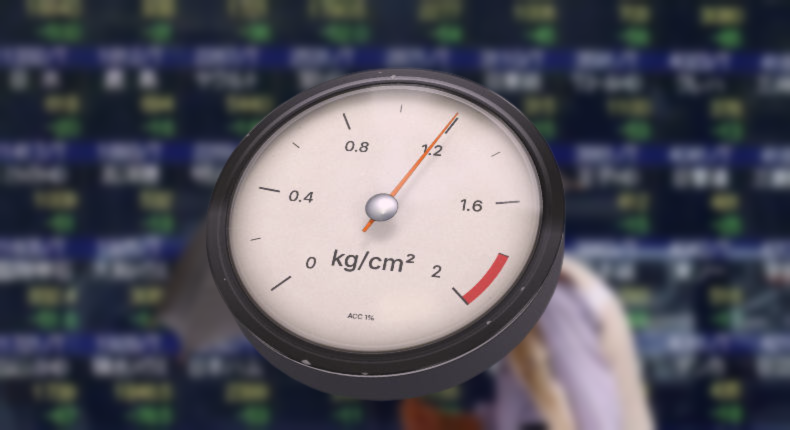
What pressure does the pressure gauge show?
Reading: 1.2 kg/cm²
